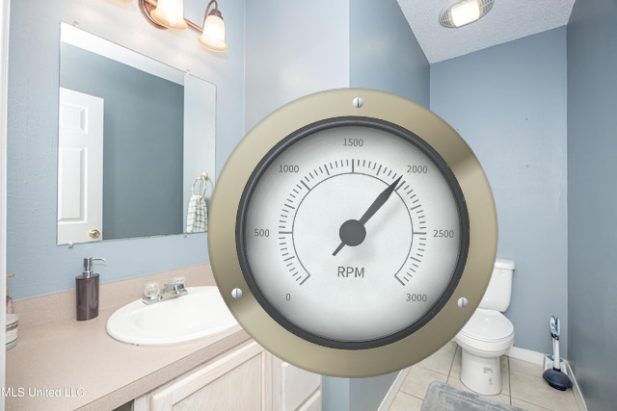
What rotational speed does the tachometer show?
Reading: 1950 rpm
